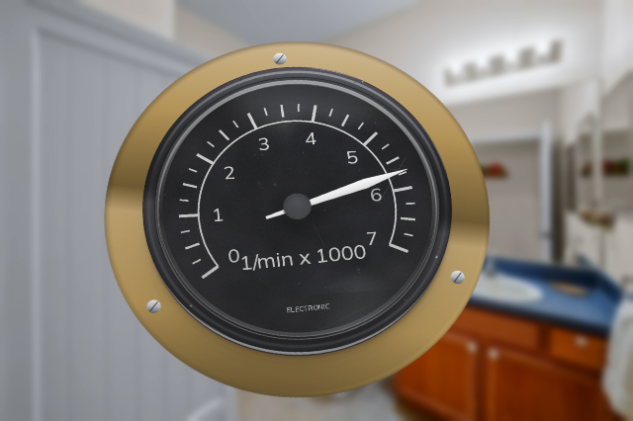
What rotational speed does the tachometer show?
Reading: 5750 rpm
